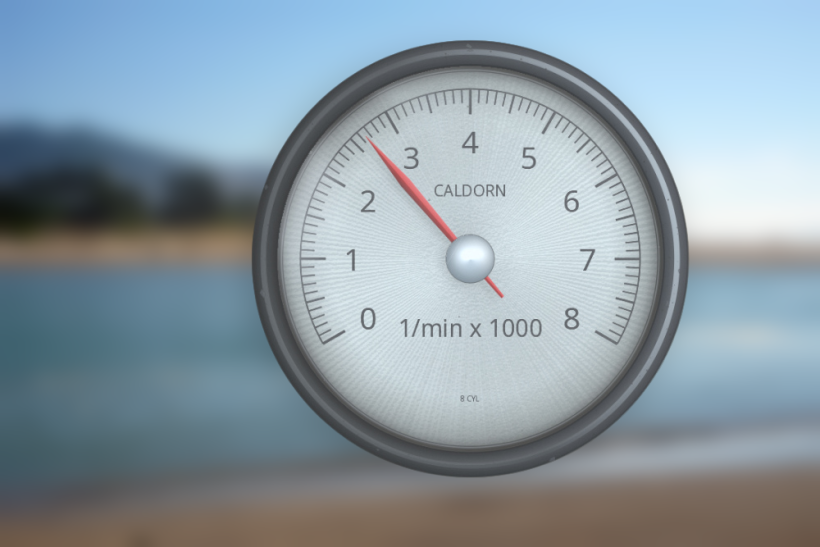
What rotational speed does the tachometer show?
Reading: 2650 rpm
